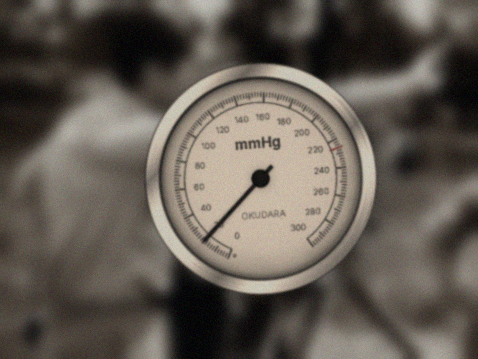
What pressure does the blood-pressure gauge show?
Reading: 20 mmHg
